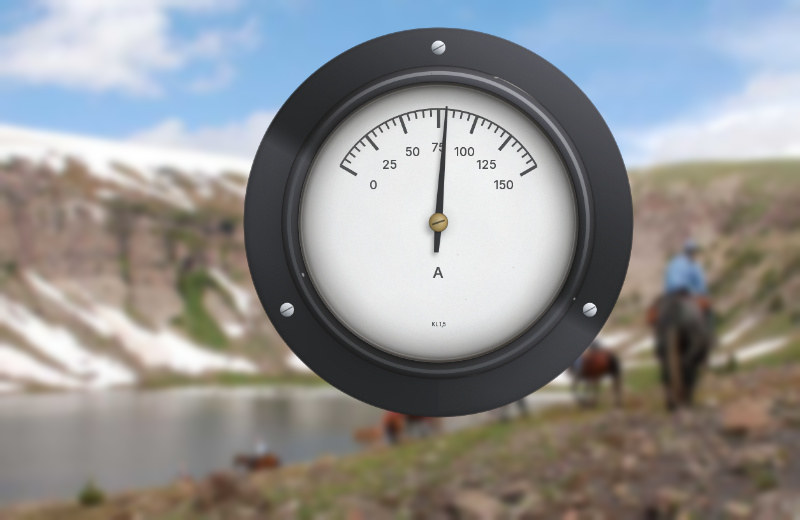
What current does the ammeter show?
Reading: 80 A
